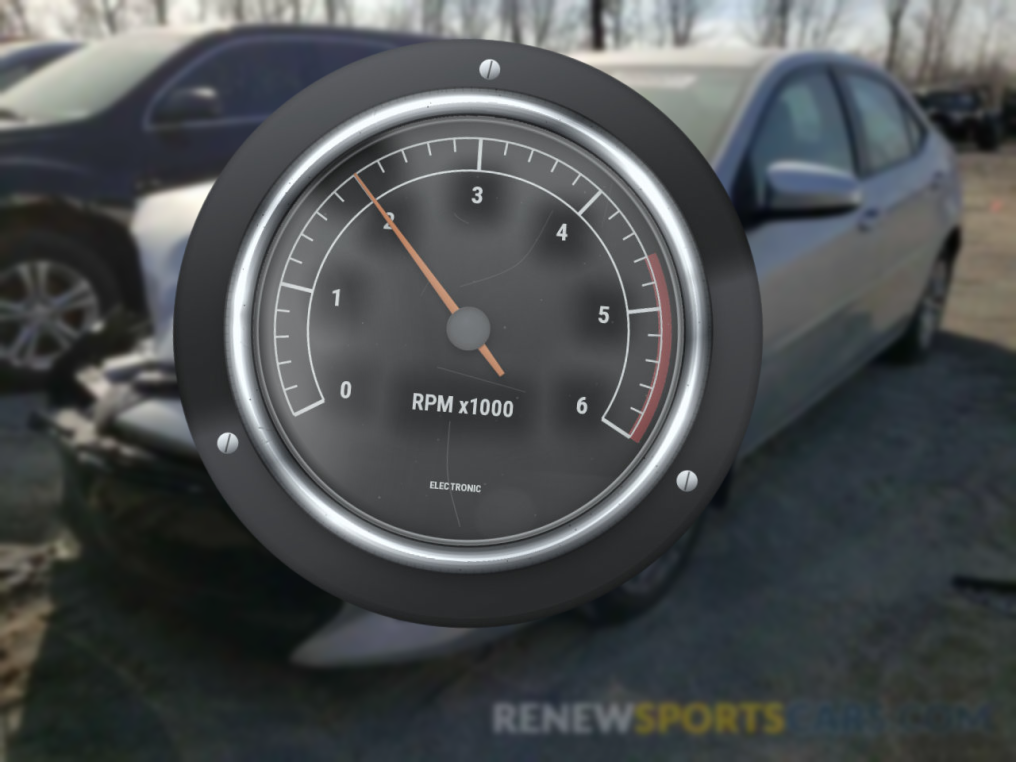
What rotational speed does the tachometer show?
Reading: 2000 rpm
